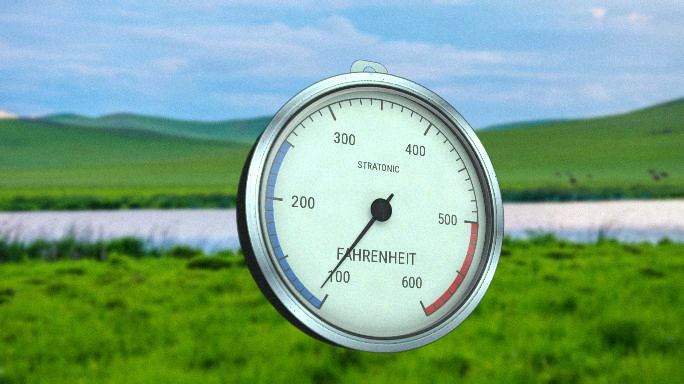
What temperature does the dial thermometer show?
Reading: 110 °F
